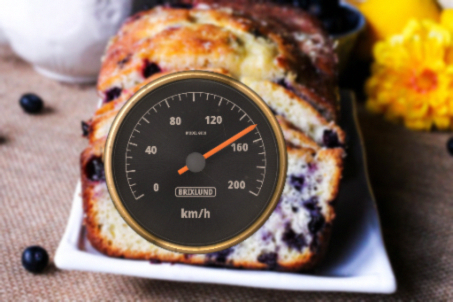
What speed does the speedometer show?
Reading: 150 km/h
